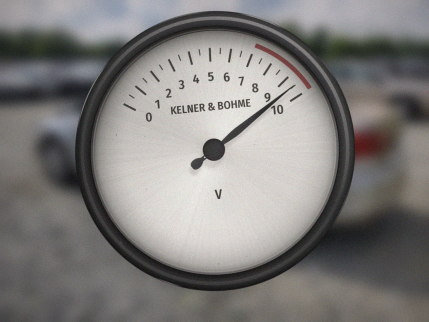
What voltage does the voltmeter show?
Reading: 9.5 V
